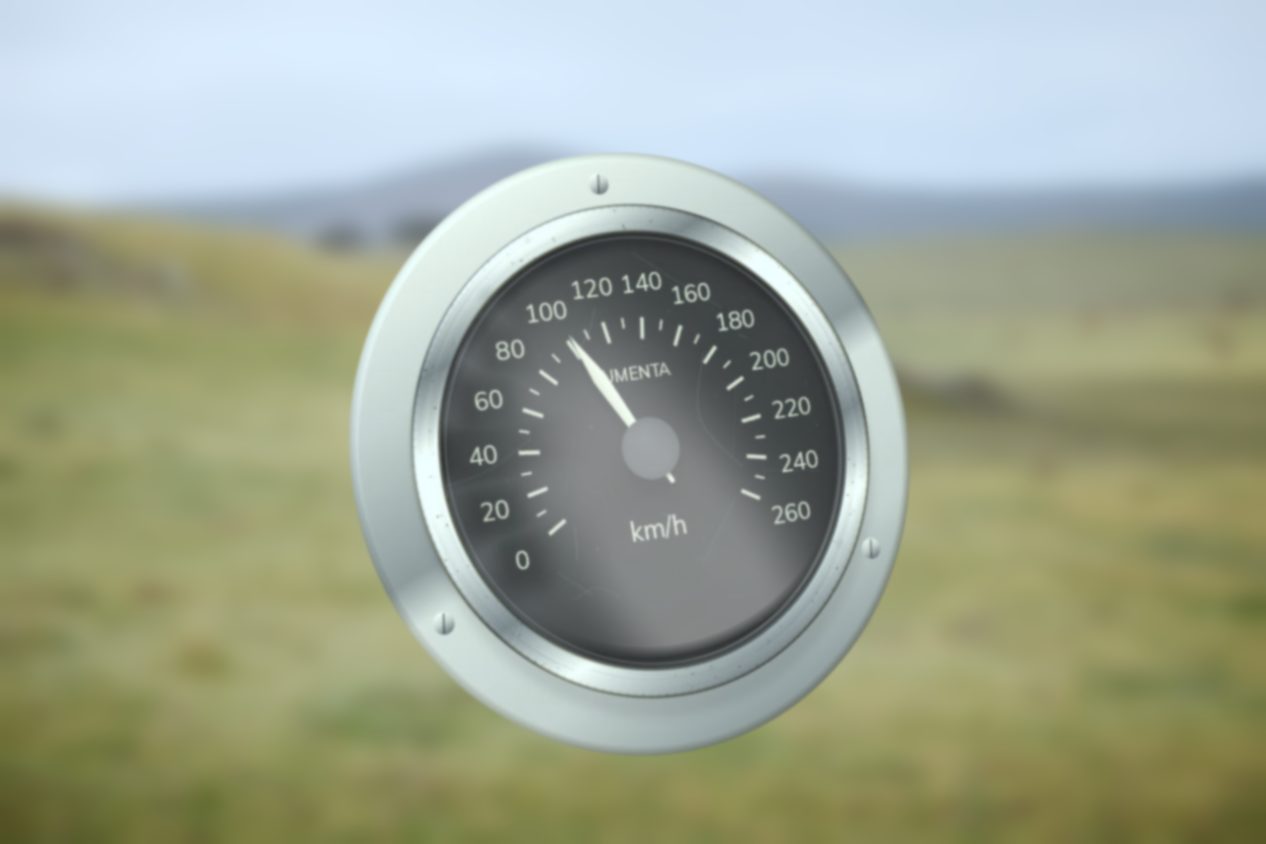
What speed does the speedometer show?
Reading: 100 km/h
